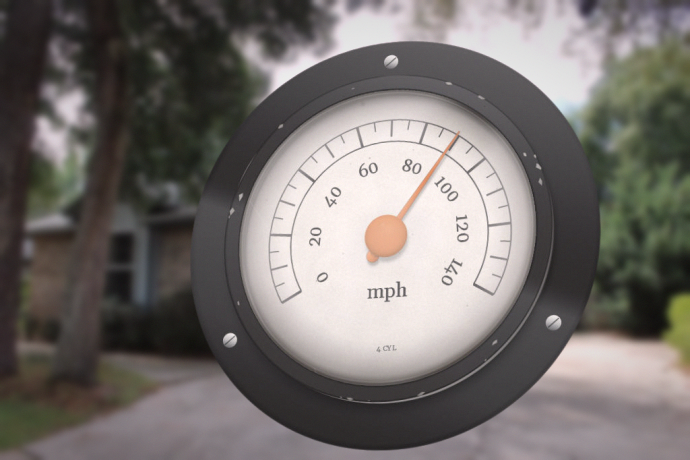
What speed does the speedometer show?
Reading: 90 mph
